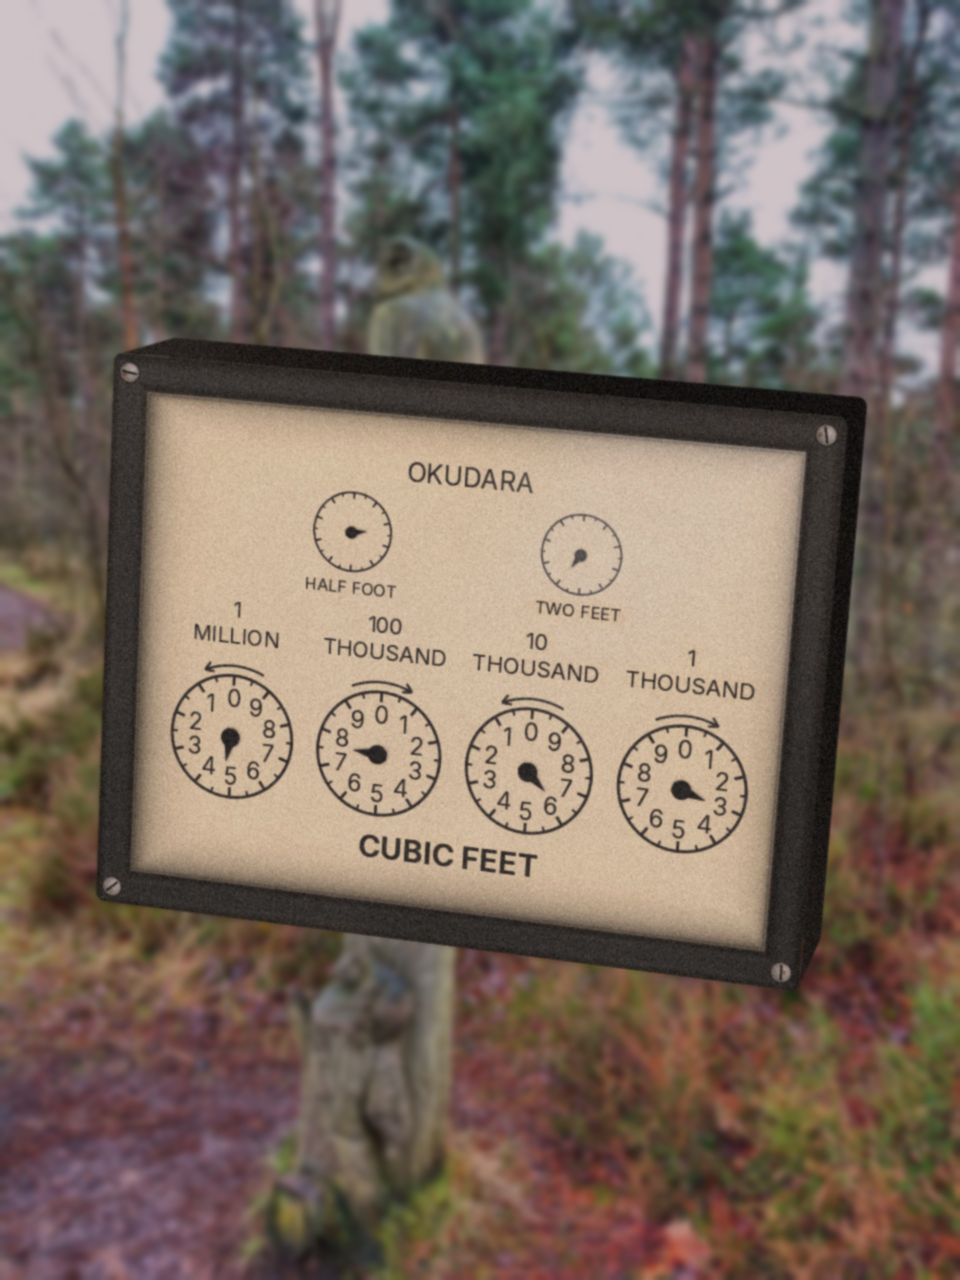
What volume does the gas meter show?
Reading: 476300 ft³
